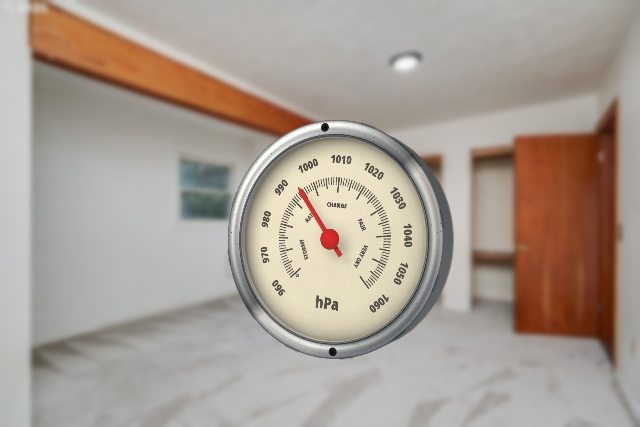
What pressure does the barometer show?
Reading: 995 hPa
